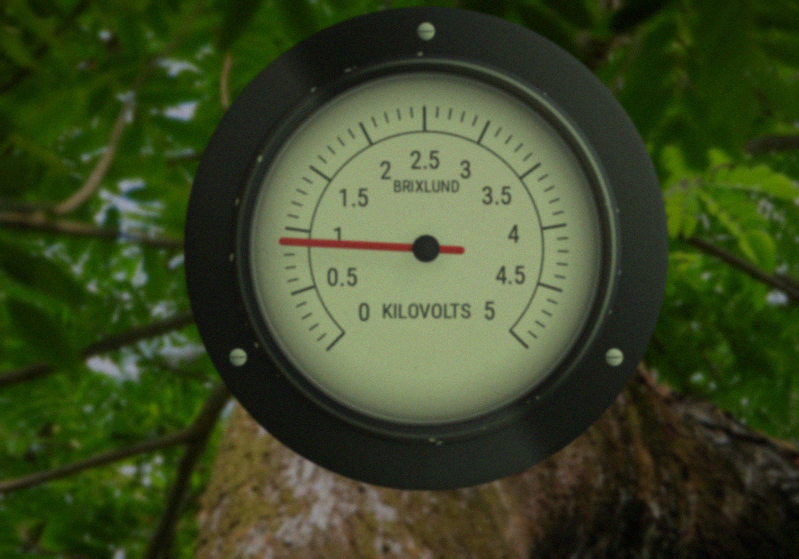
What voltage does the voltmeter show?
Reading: 0.9 kV
